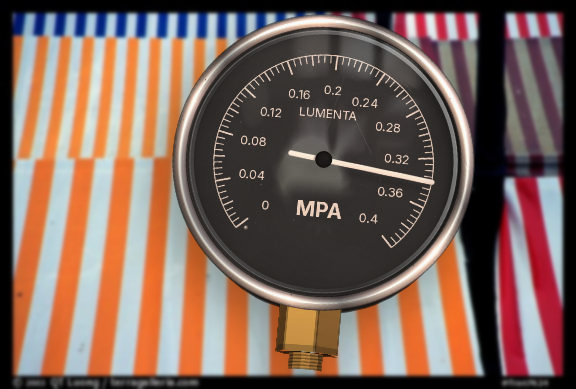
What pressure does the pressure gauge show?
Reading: 0.34 MPa
